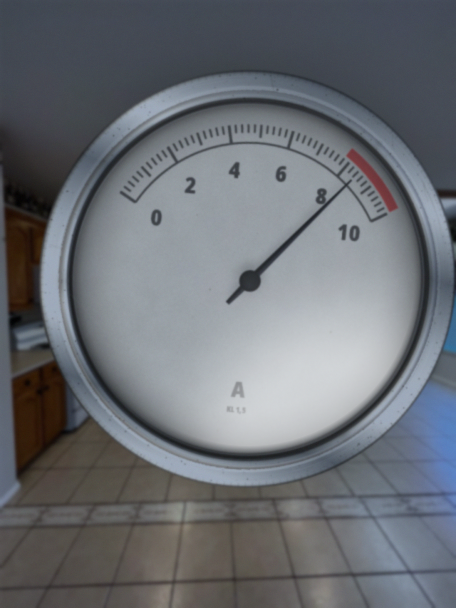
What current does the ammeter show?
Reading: 8.4 A
